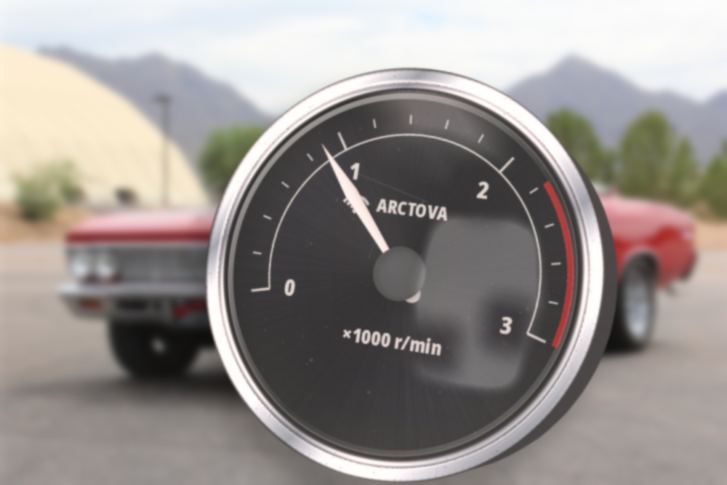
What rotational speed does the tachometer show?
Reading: 900 rpm
